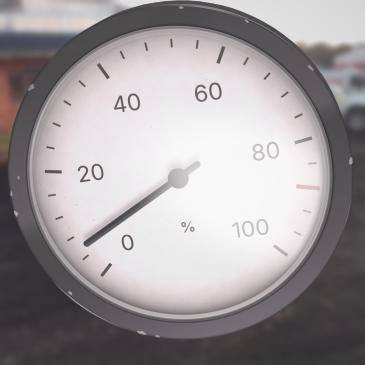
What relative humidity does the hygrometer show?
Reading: 6 %
